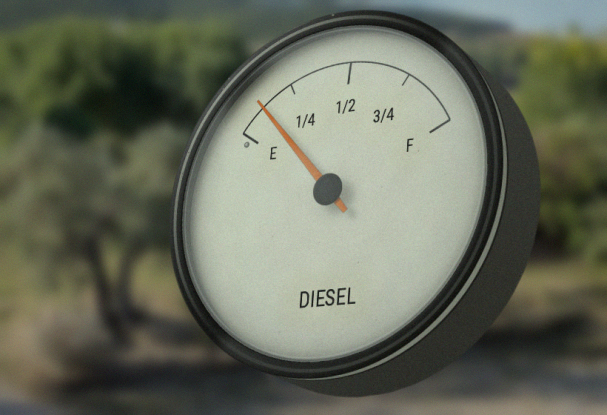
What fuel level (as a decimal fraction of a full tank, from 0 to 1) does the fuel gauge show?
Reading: 0.125
